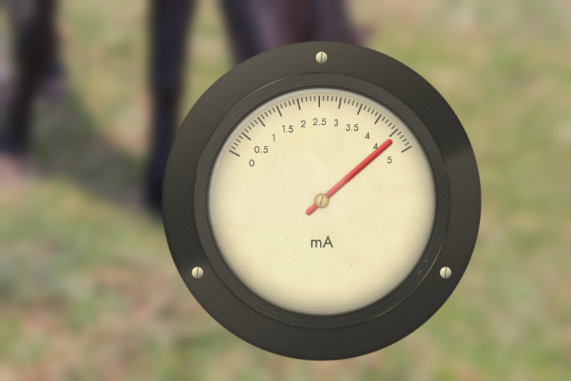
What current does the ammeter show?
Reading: 4.6 mA
